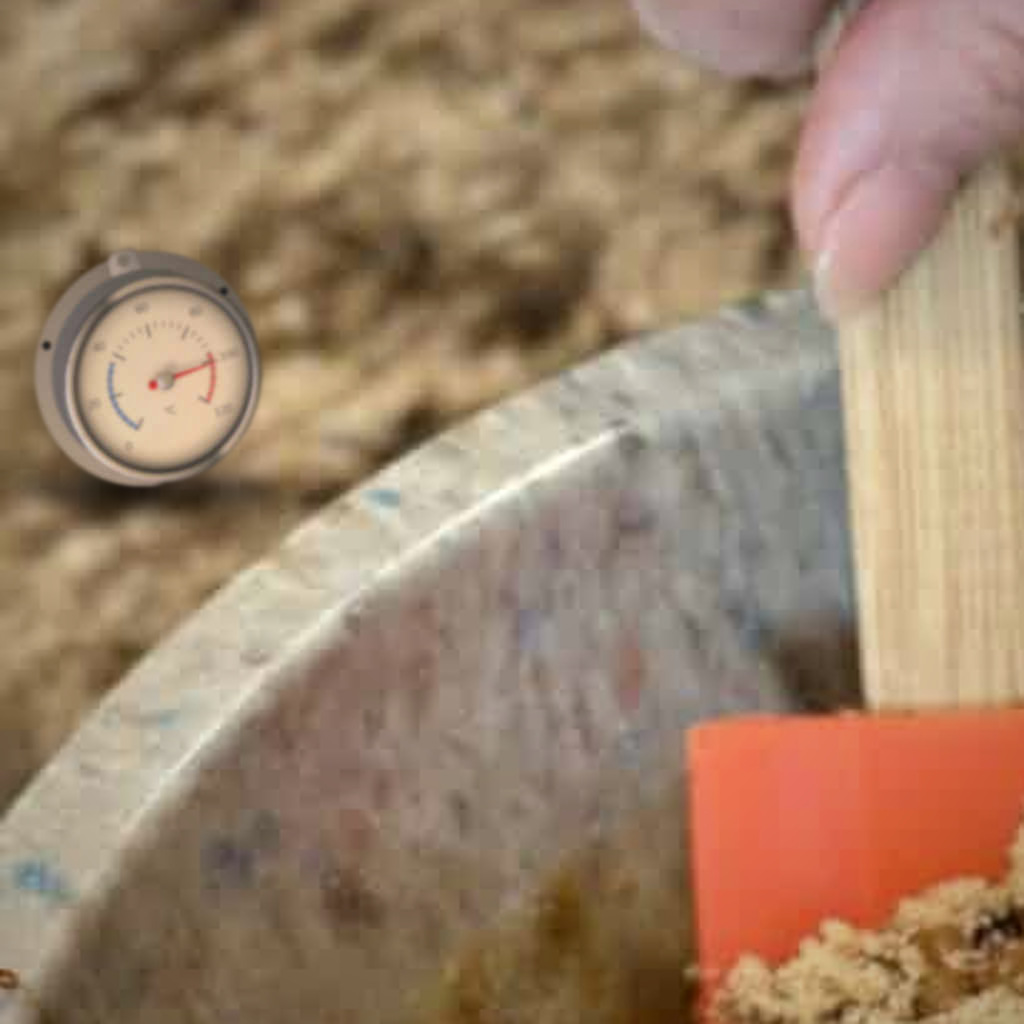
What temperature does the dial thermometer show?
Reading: 100 °C
